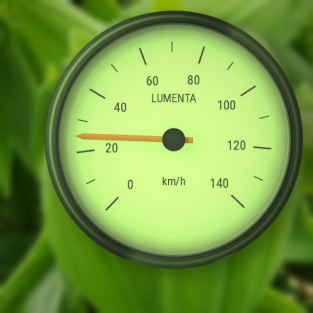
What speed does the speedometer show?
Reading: 25 km/h
